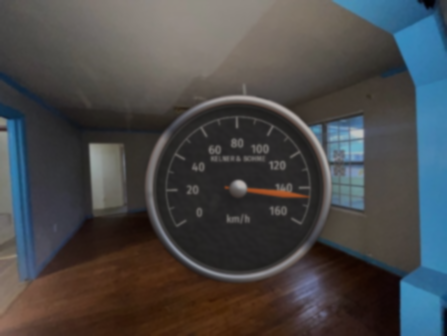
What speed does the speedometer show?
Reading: 145 km/h
